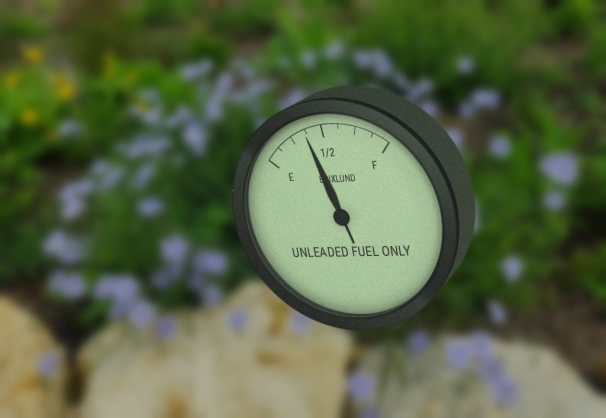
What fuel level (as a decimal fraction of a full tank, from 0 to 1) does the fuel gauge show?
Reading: 0.375
